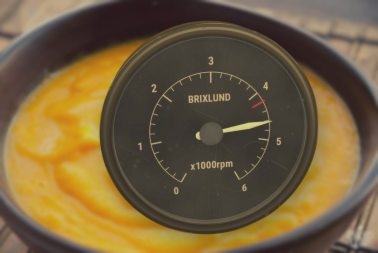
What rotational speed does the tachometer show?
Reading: 4600 rpm
